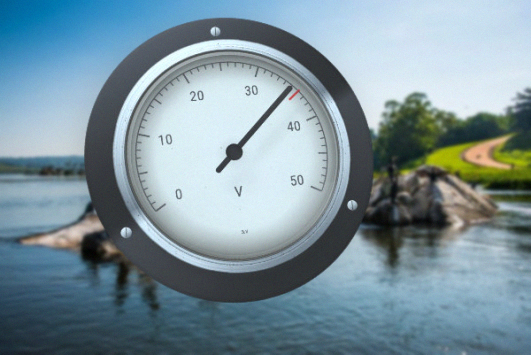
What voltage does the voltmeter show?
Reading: 35 V
